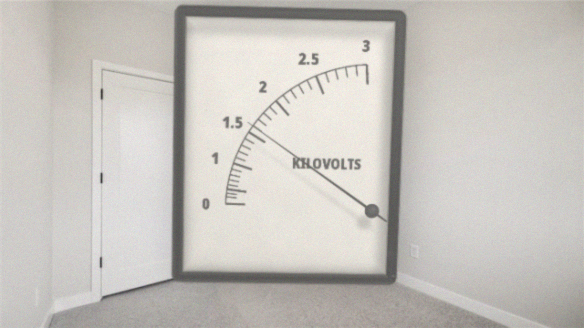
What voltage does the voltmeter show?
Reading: 1.6 kV
